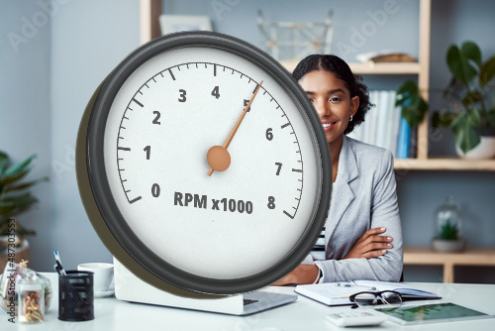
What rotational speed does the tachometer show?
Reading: 5000 rpm
